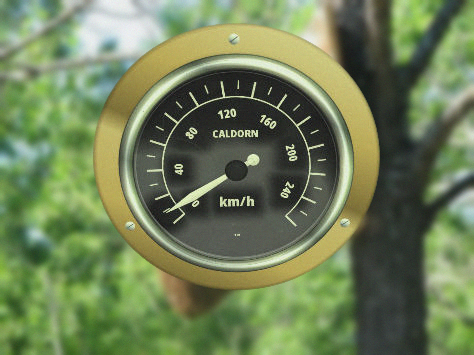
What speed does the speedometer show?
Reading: 10 km/h
